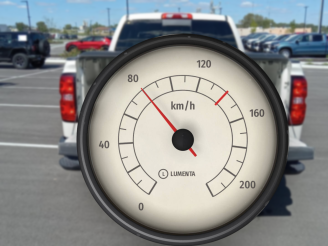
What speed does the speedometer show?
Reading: 80 km/h
